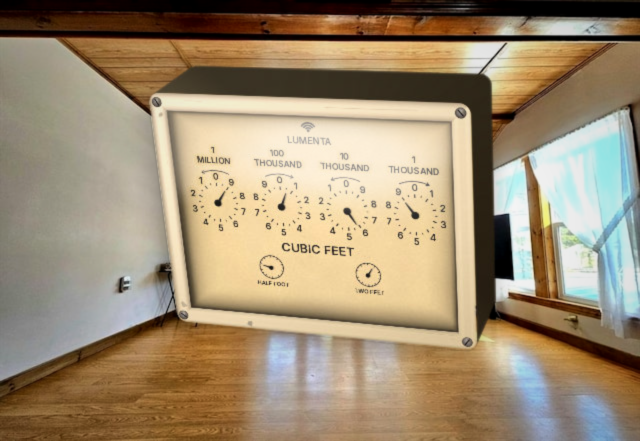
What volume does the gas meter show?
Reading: 905900 ft³
